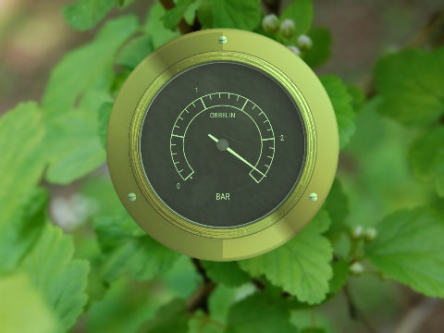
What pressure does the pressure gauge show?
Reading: 2.4 bar
